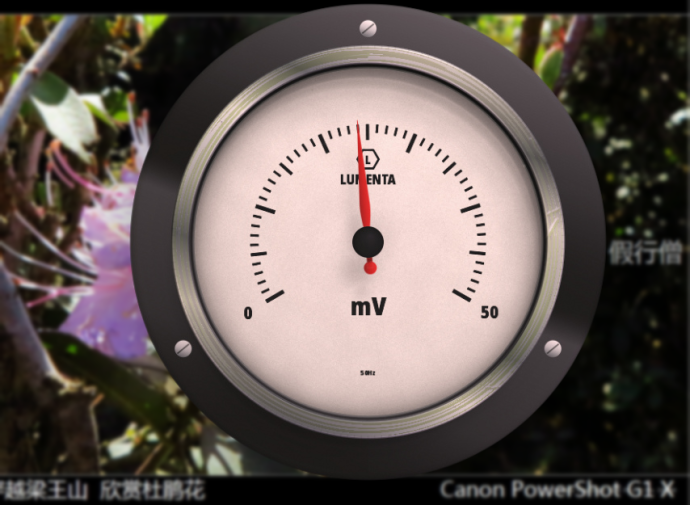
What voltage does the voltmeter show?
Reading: 24 mV
